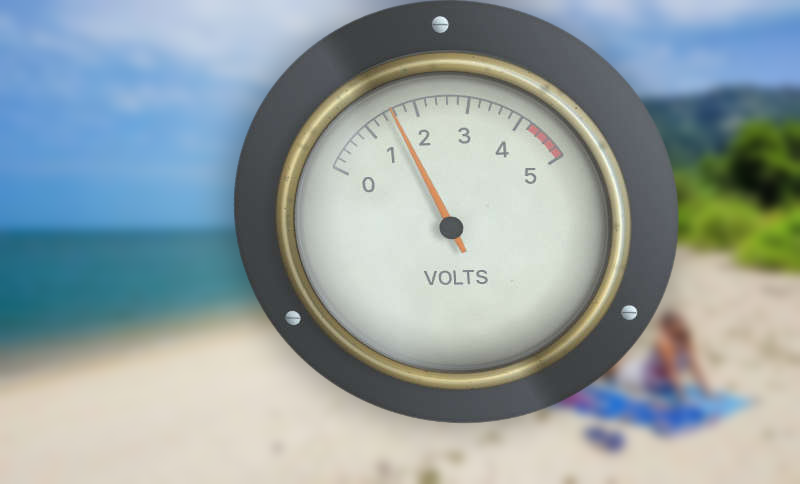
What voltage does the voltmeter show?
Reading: 1.6 V
